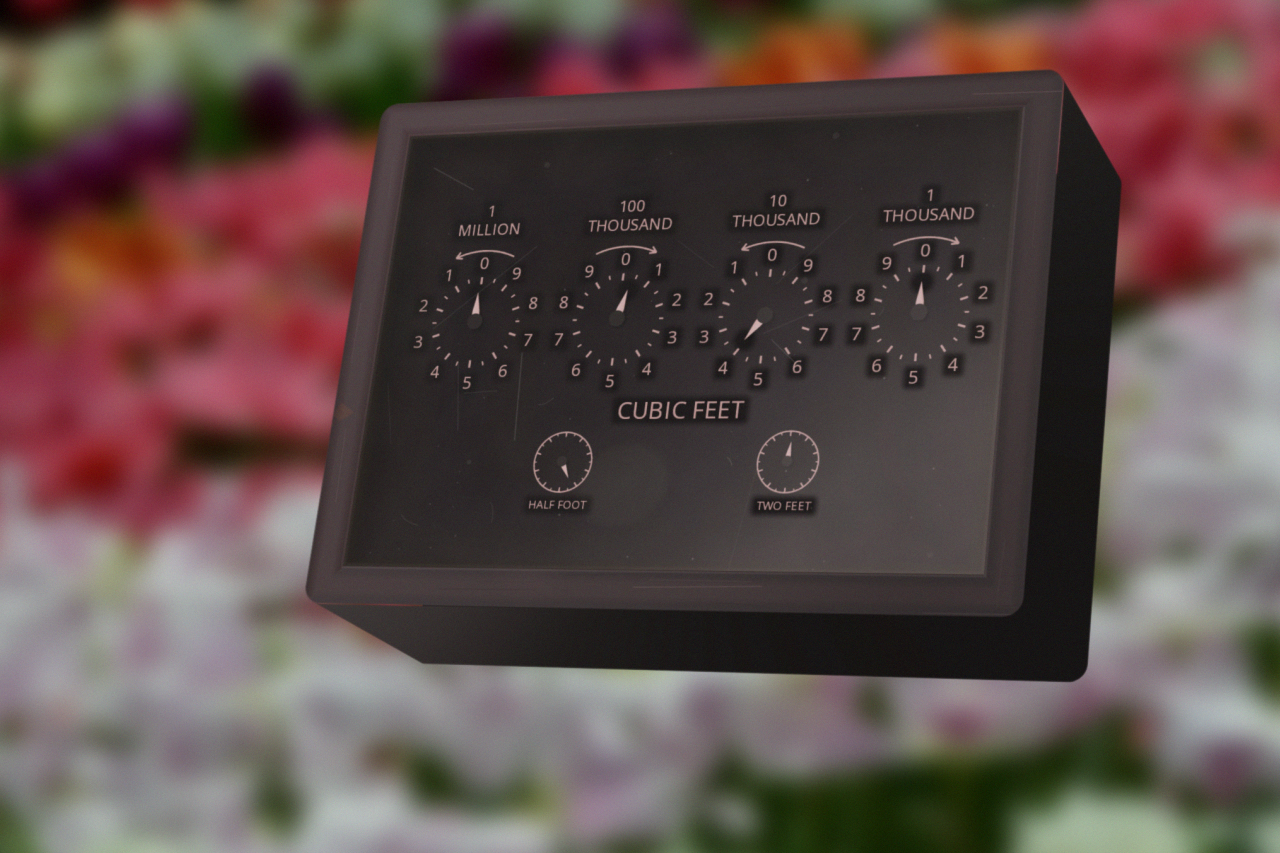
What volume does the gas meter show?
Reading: 4000 ft³
